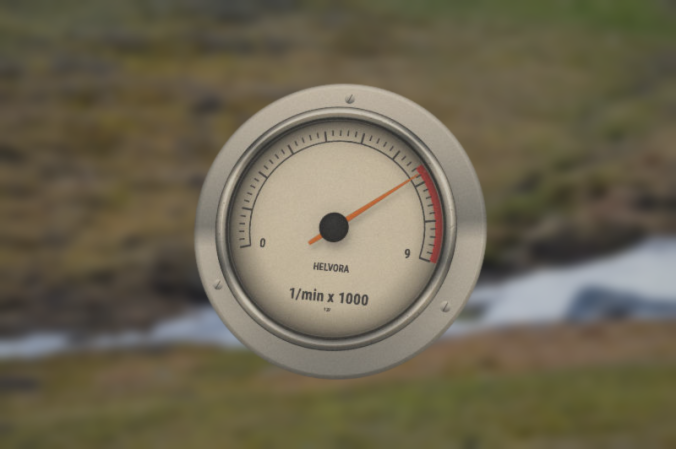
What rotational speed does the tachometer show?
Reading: 6800 rpm
